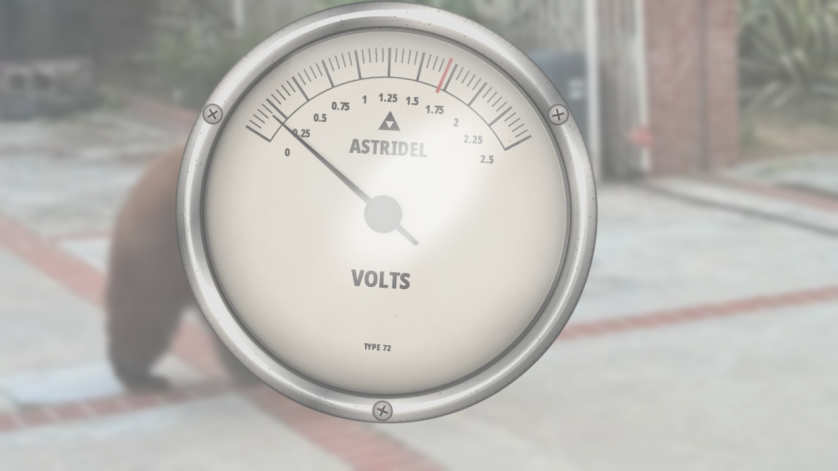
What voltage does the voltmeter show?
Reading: 0.2 V
